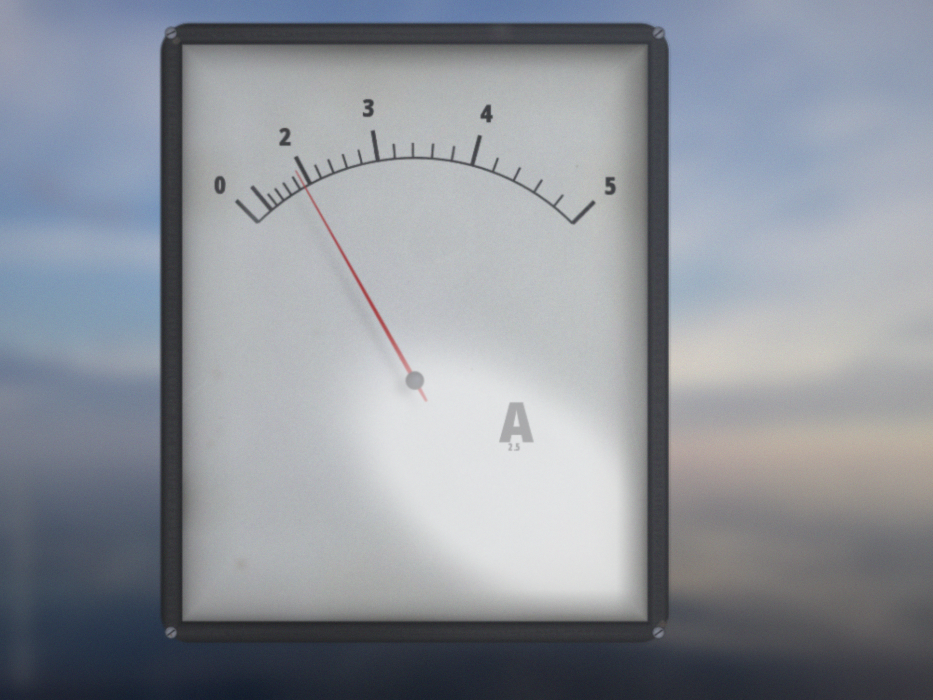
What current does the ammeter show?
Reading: 1.9 A
